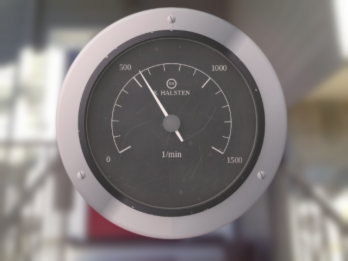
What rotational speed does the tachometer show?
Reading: 550 rpm
